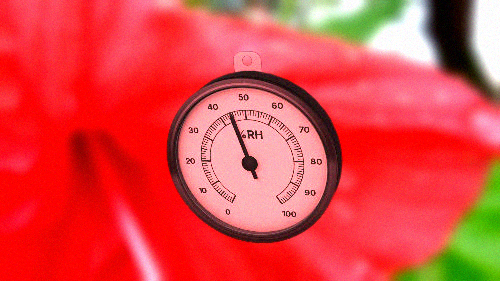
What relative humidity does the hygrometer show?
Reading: 45 %
